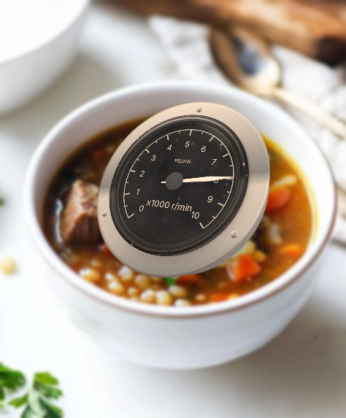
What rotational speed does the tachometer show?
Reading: 8000 rpm
